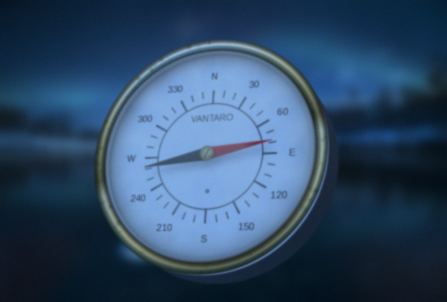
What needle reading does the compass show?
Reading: 80 °
